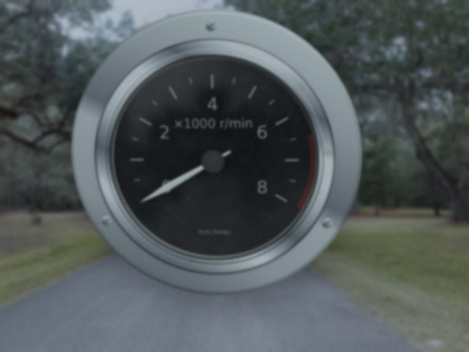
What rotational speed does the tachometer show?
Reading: 0 rpm
